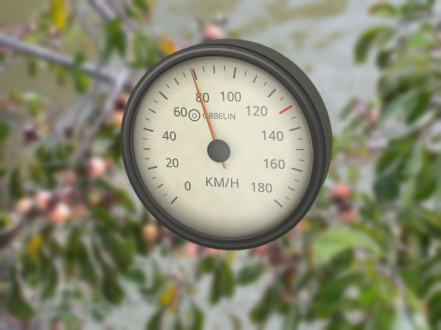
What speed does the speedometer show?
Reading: 80 km/h
